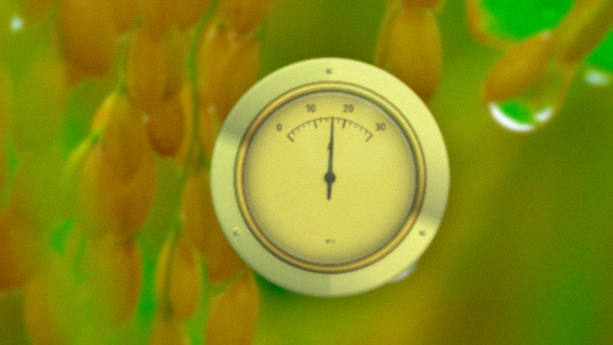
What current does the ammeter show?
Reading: 16 A
